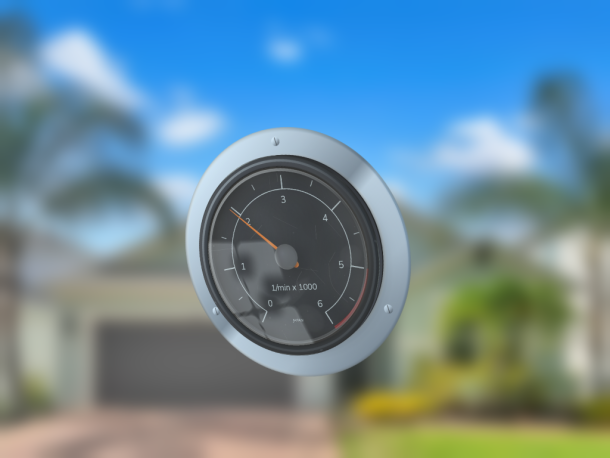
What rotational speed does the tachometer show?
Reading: 2000 rpm
